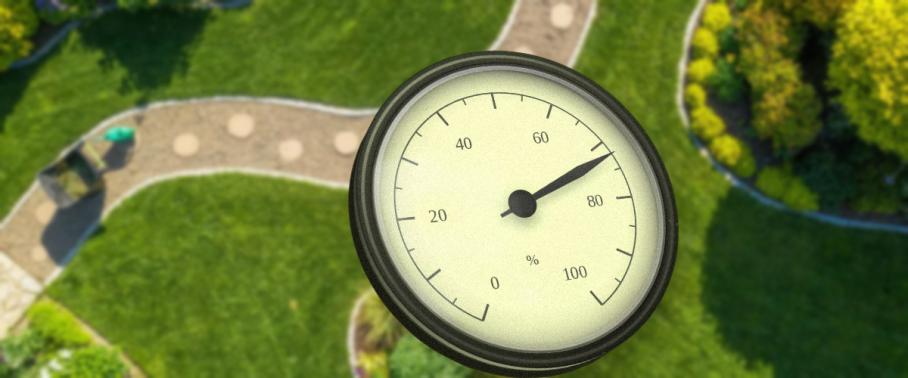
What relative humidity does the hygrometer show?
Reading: 72.5 %
